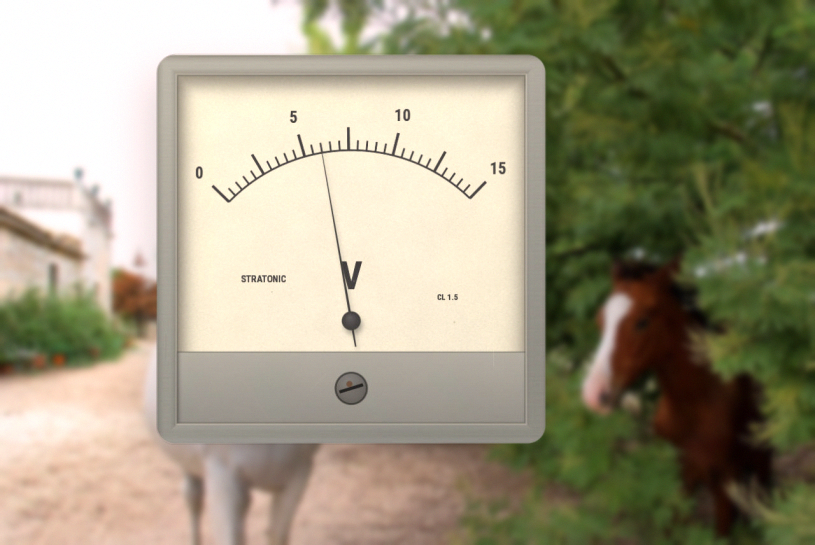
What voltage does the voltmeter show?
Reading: 6 V
